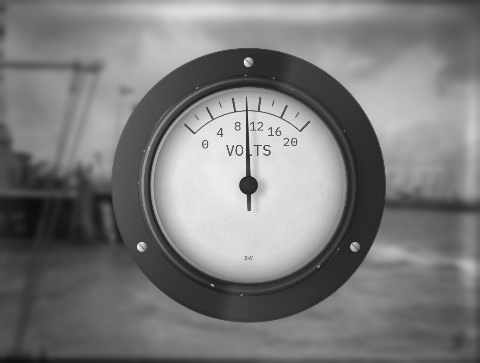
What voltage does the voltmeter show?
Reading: 10 V
